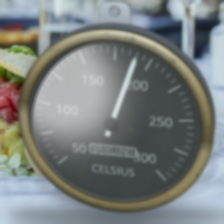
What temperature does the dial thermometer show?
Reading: 190 °C
